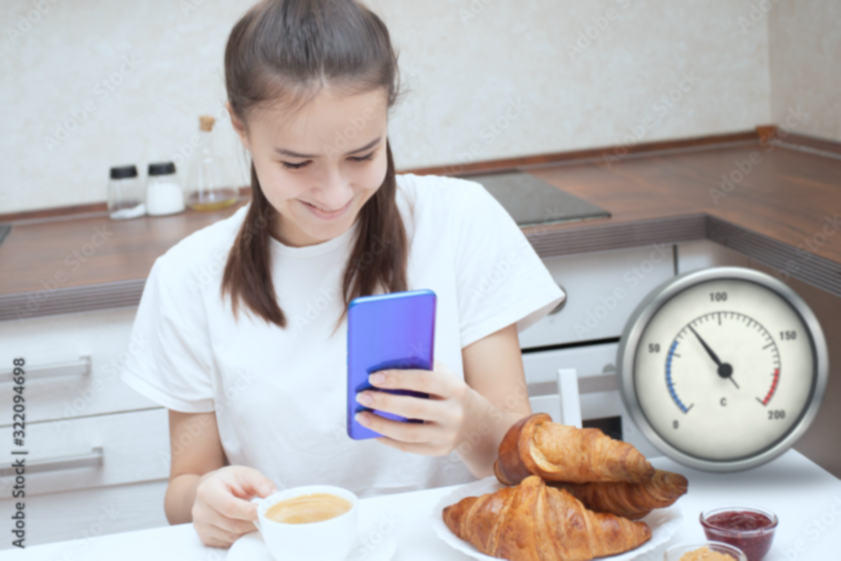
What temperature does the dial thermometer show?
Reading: 75 °C
